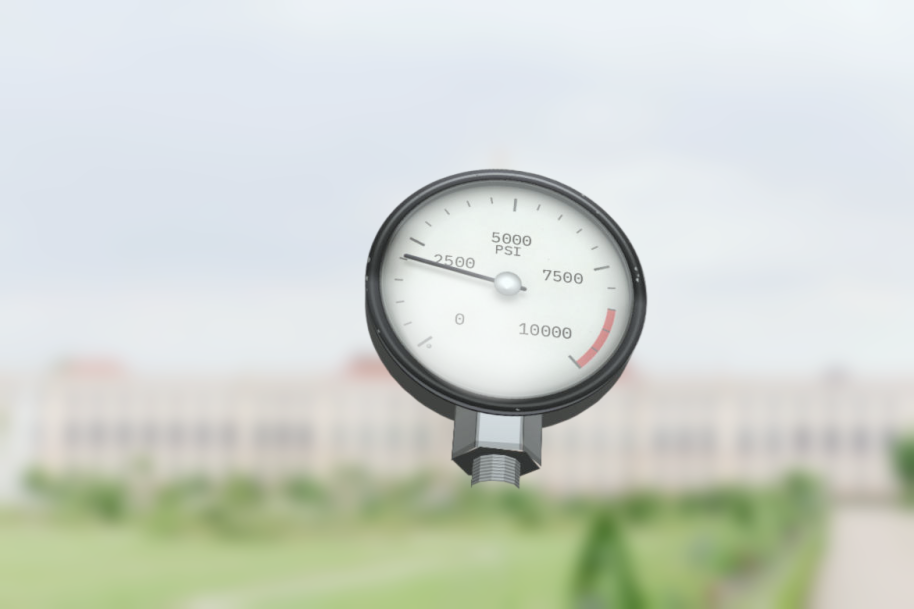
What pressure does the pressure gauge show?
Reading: 2000 psi
